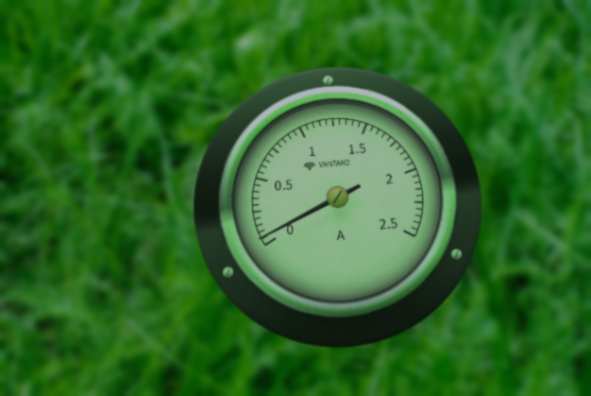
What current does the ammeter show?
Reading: 0.05 A
